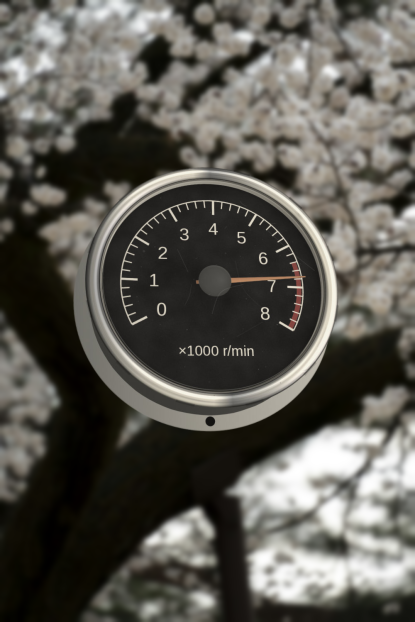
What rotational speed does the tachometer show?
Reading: 6800 rpm
